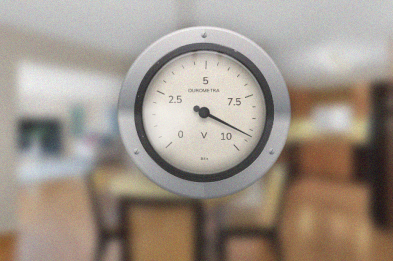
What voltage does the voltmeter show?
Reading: 9.25 V
